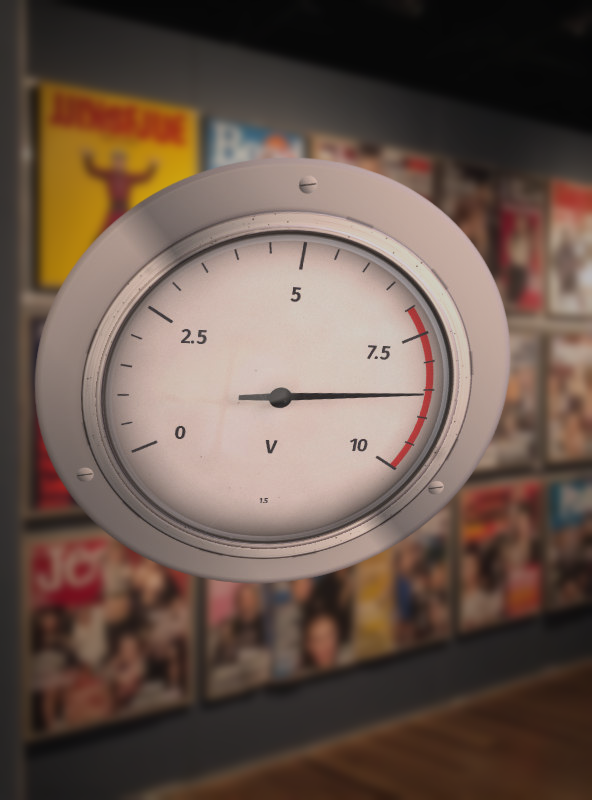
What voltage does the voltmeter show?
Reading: 8.5 V
